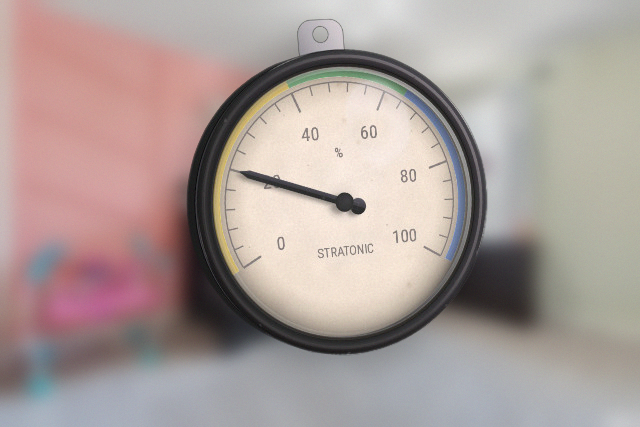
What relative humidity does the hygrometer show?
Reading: 20 %
